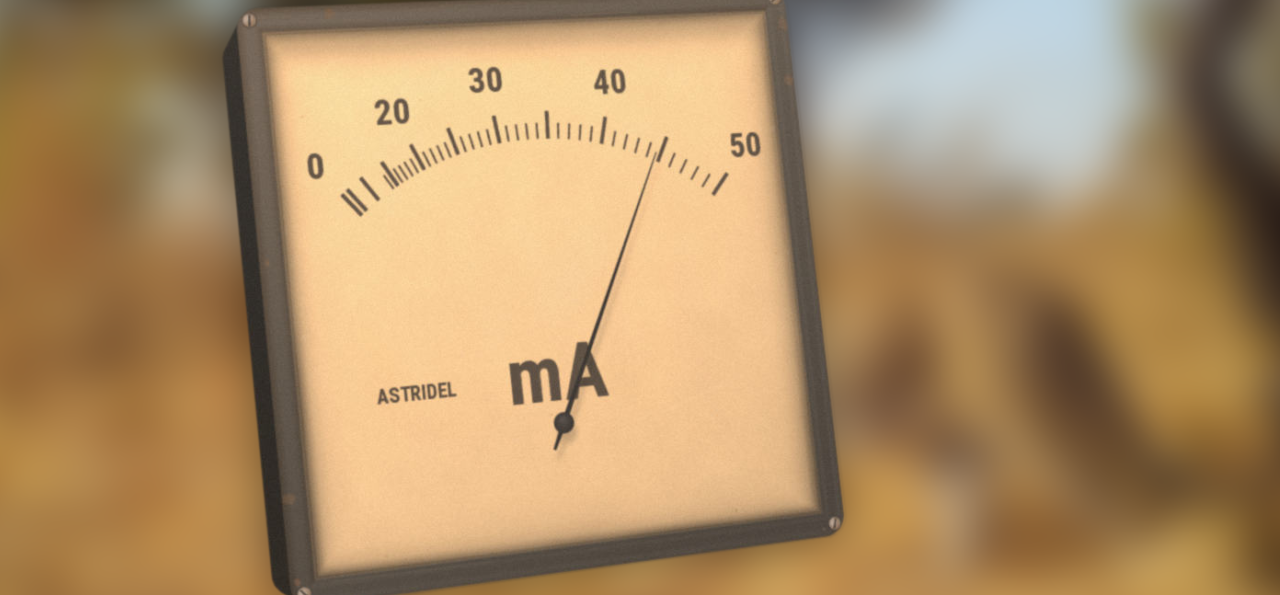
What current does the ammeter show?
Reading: 44.5 mA
